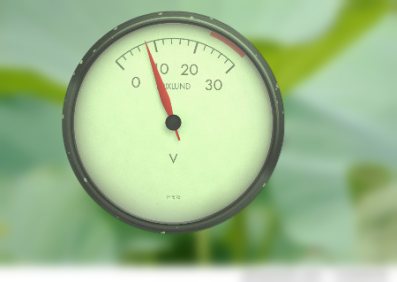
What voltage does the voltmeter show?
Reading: 8 V
